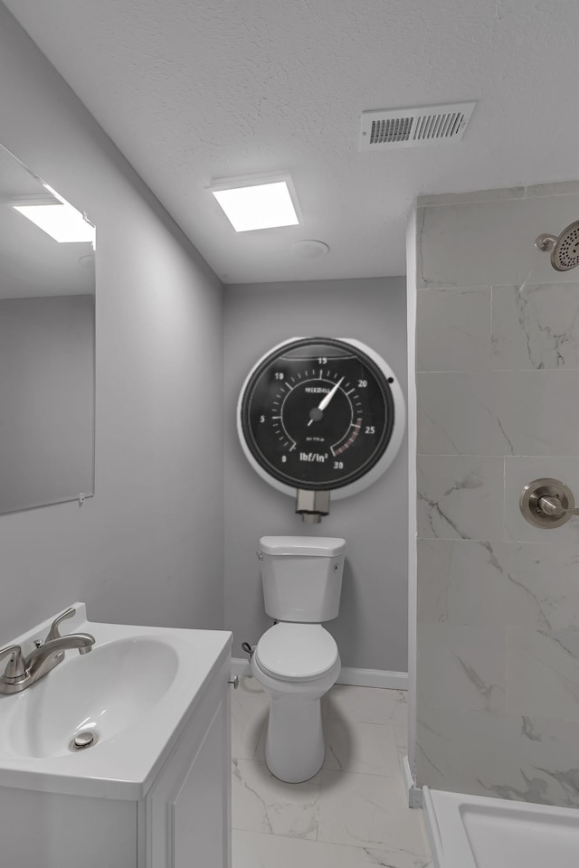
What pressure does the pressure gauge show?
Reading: 18 psi
